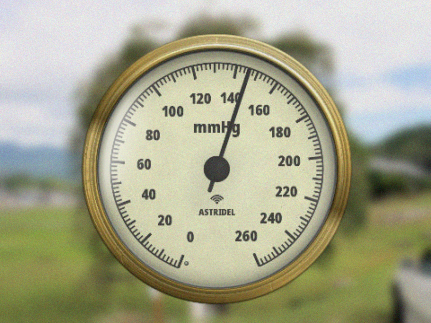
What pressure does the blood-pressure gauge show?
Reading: 146 mmHg
